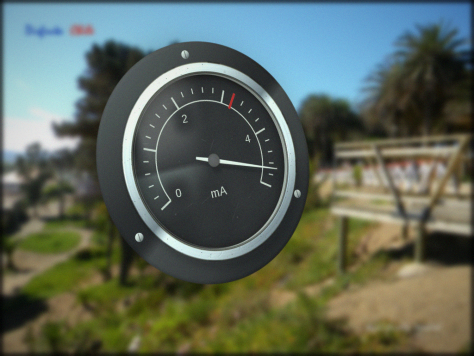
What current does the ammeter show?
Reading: 4.7 mA
